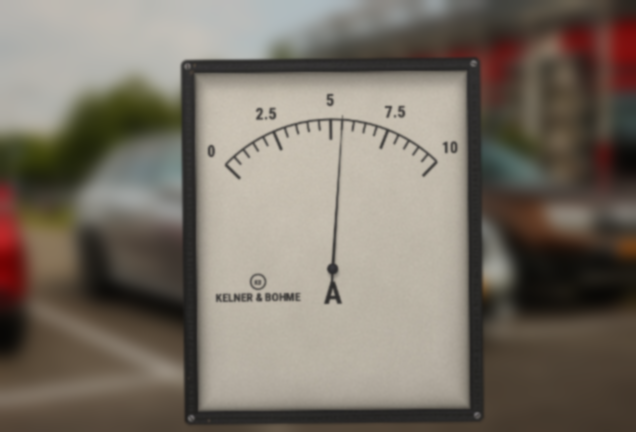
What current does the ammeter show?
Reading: 5.5 A
